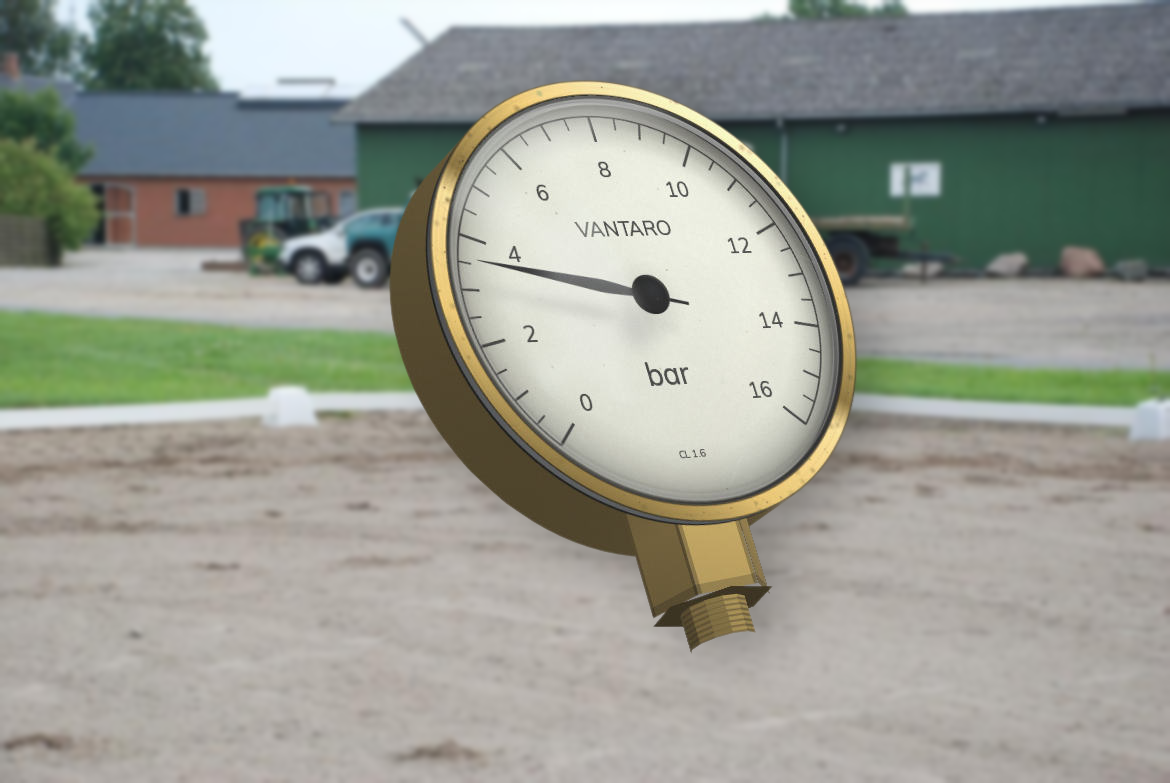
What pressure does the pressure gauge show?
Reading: 3.5 bar
